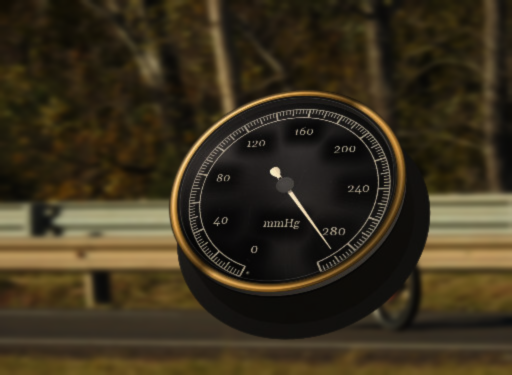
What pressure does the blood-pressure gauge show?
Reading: 290 mmHg
